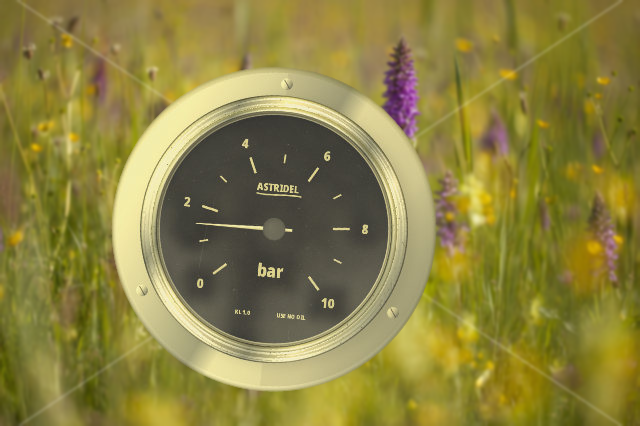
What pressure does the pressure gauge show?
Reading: 1.5 bar
